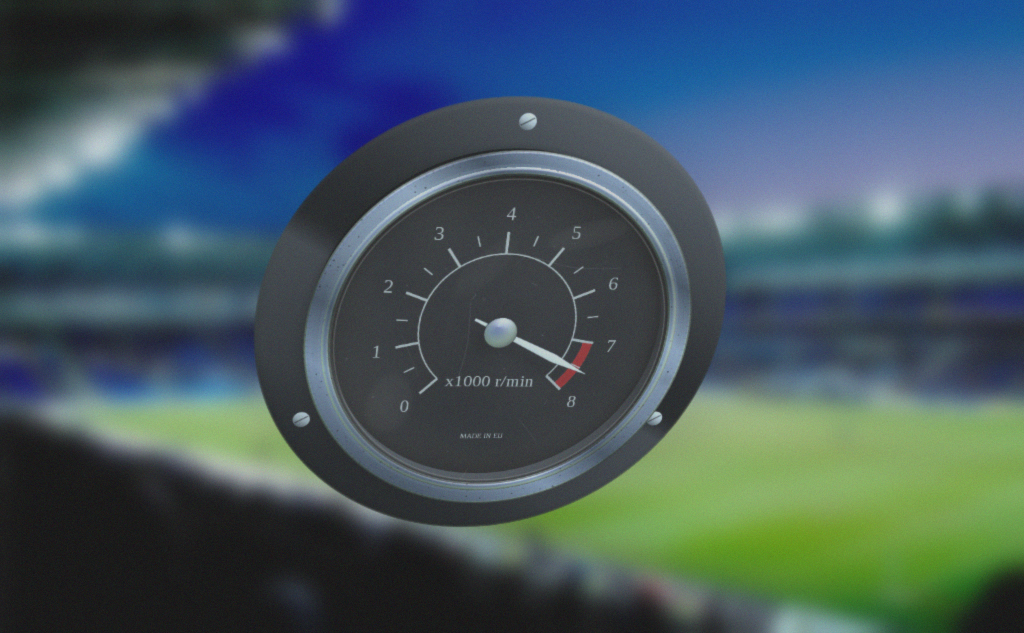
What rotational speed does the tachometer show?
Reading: 7500 rpm
